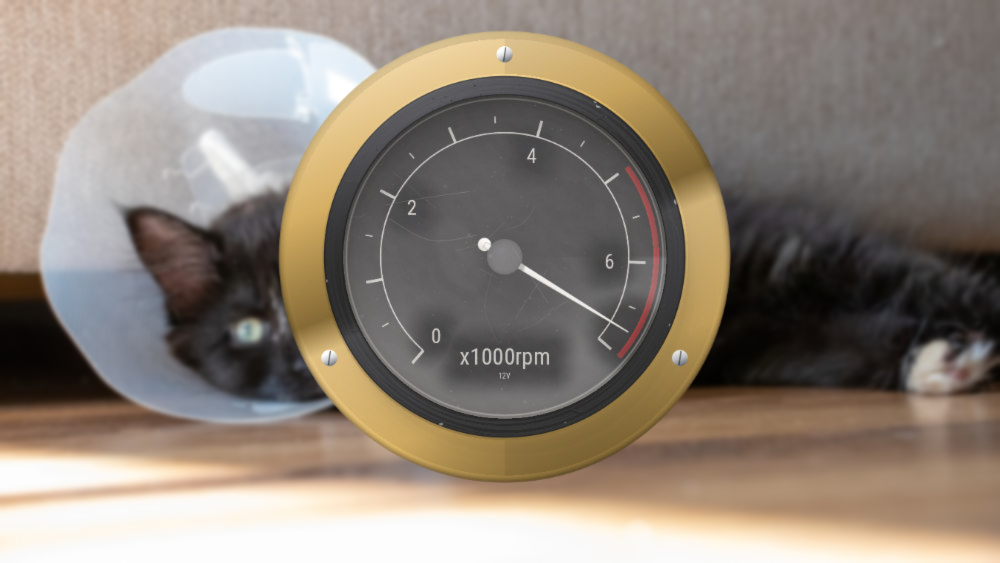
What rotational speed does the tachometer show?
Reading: 6750 rpm
